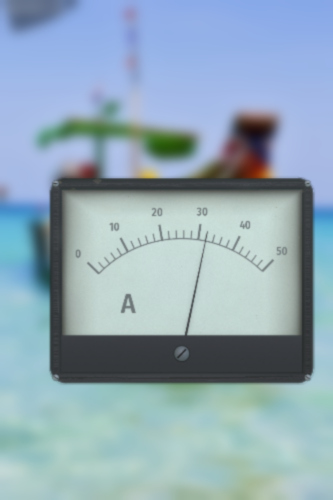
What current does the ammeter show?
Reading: 32 A
